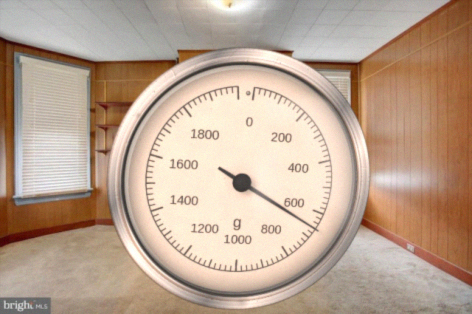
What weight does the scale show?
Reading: 660 g
